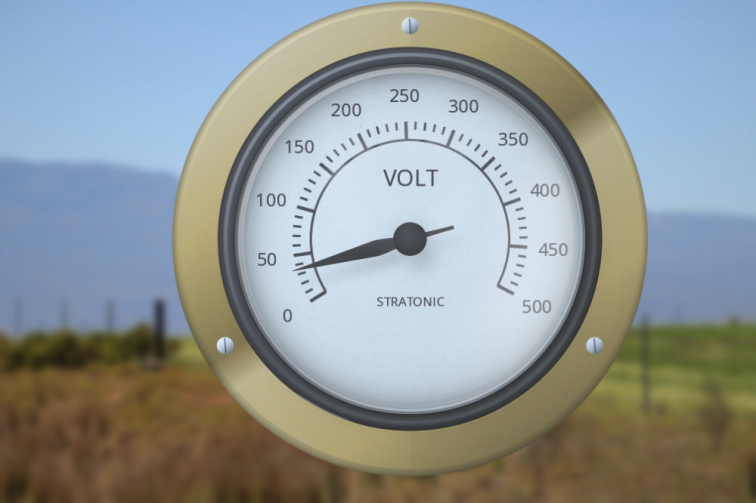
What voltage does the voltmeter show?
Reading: 35 V
